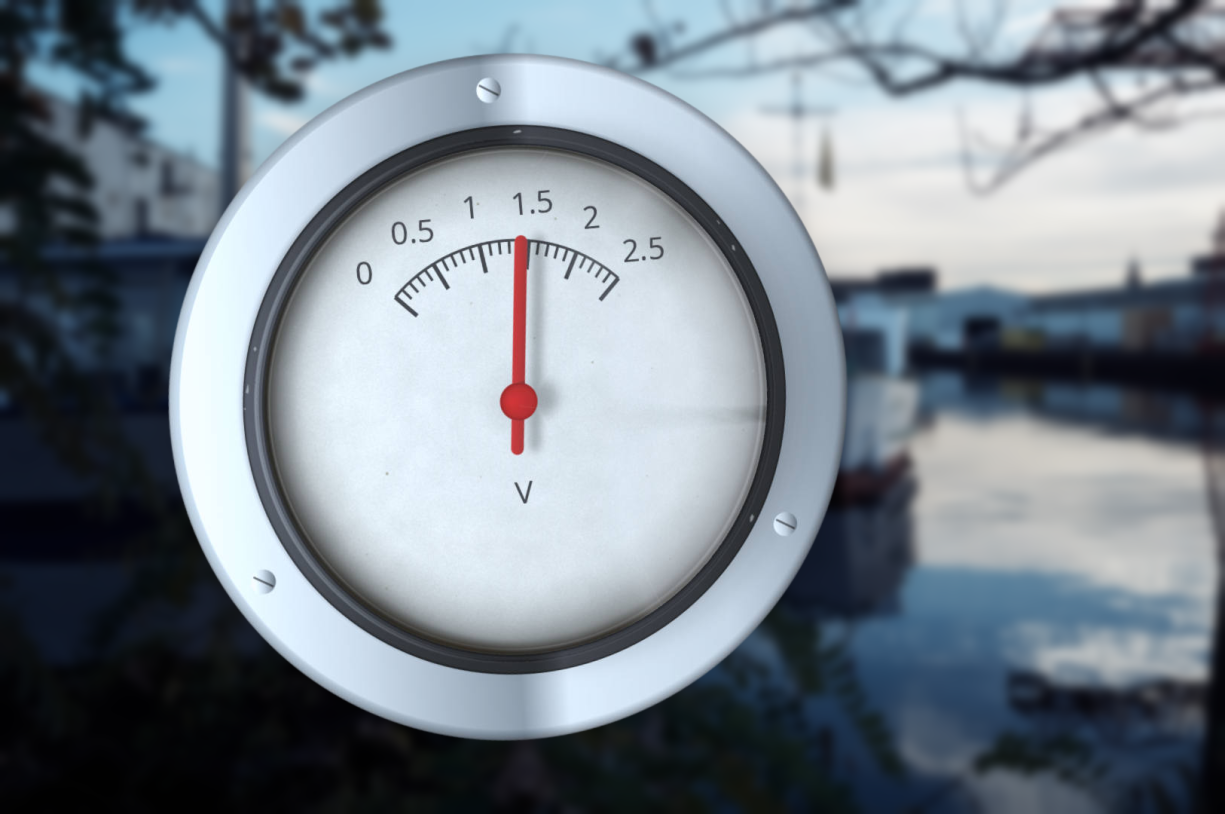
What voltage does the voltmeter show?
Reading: 1.4 V
